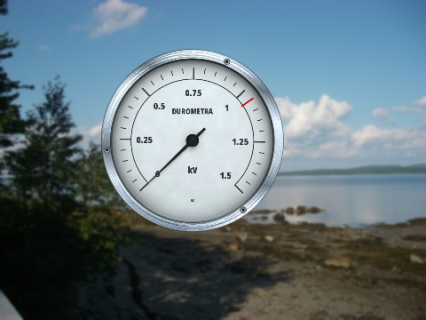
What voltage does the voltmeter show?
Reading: 0 kV
